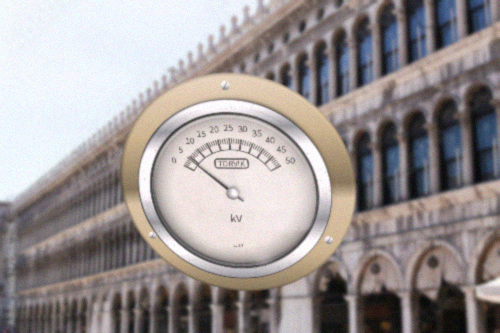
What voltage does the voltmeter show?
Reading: 5 kV
